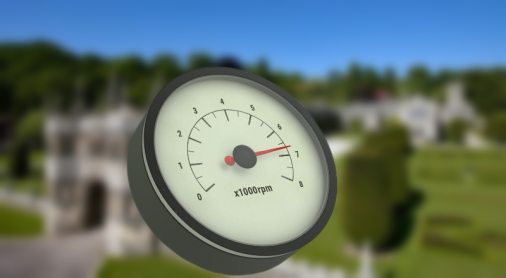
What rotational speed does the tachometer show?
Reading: 6750 rpm
